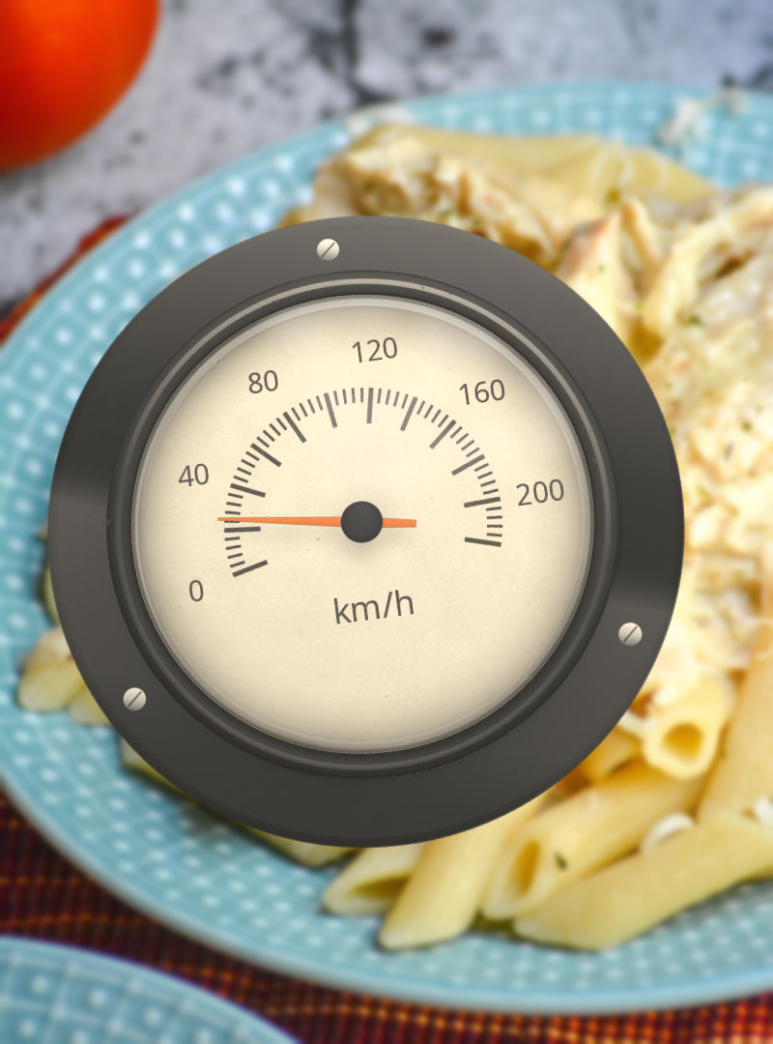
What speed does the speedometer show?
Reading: 24 km/h
